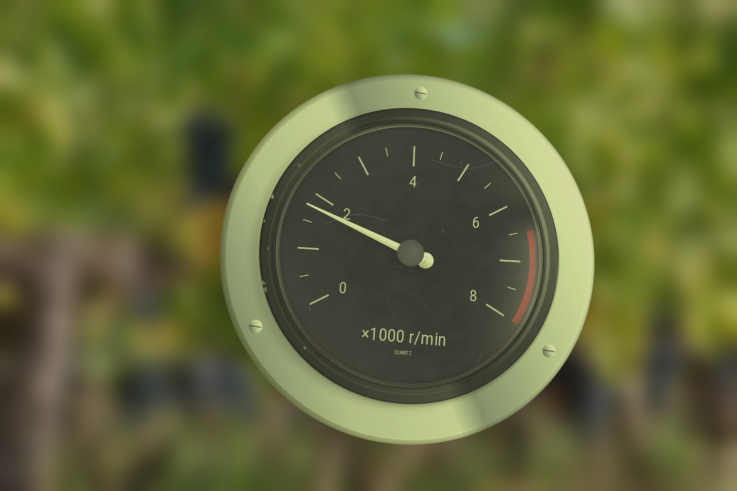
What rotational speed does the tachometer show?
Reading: 1750 rpm
